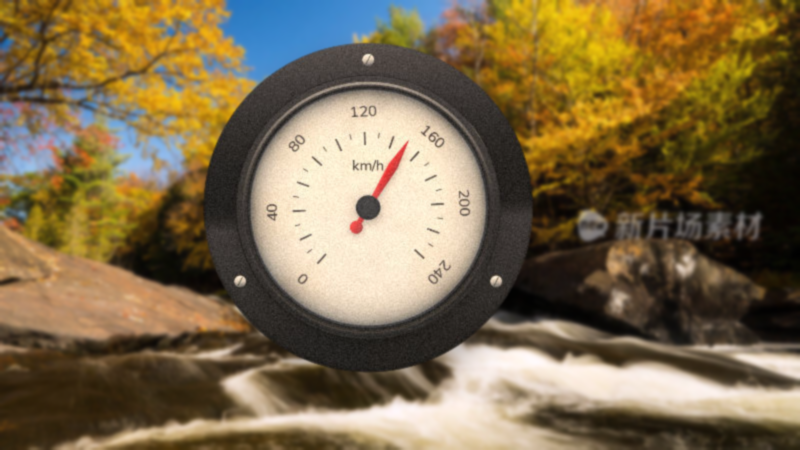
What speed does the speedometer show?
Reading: 150 km/h
